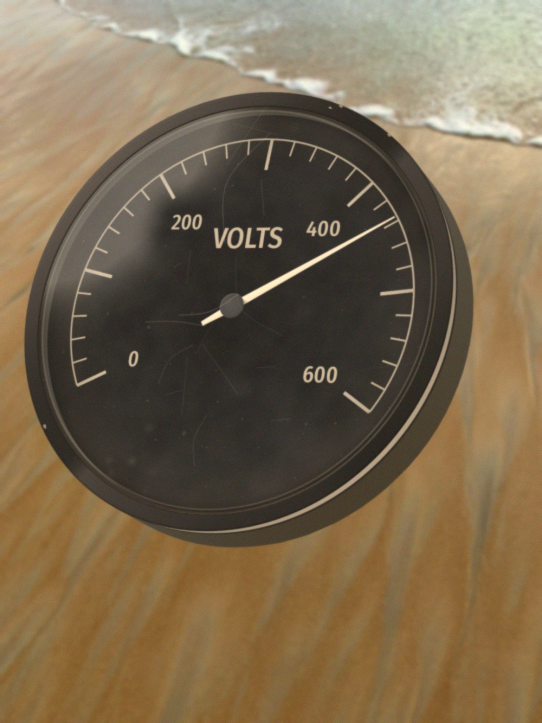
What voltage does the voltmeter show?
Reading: 440 V
